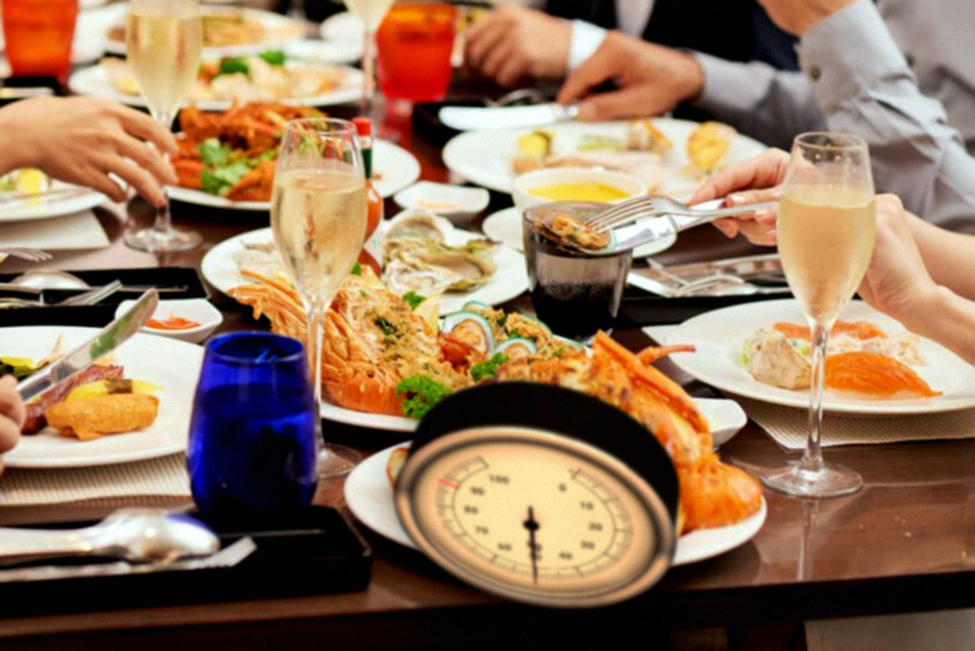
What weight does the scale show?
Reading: 50 kg
